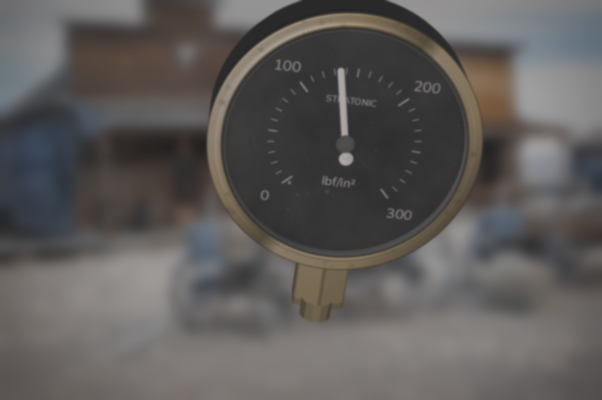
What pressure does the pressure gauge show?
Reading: 135 psi
